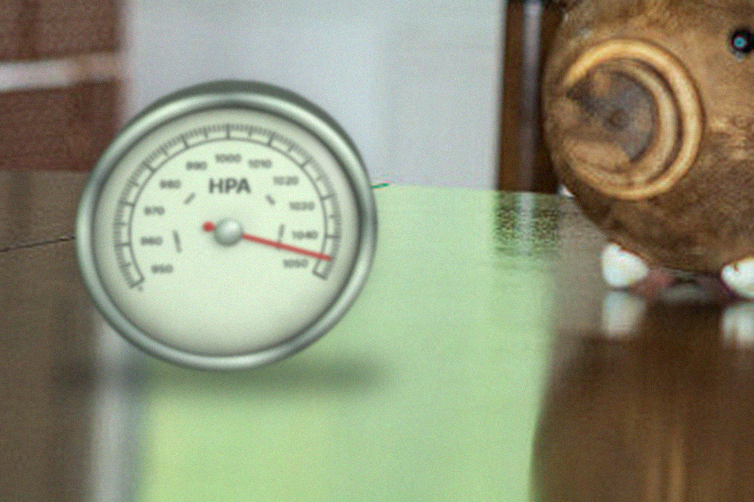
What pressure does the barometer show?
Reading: 1045 hPa
